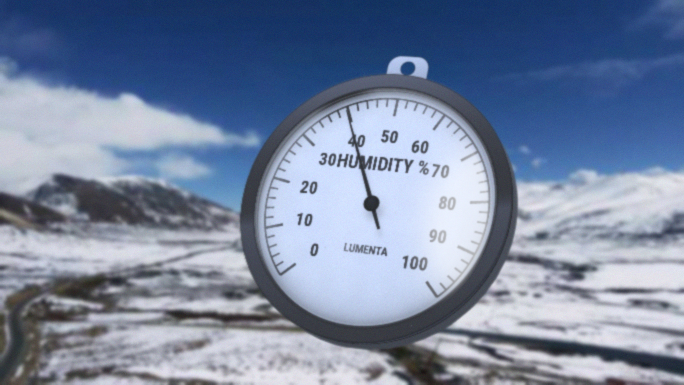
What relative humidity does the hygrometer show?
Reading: 40 %
